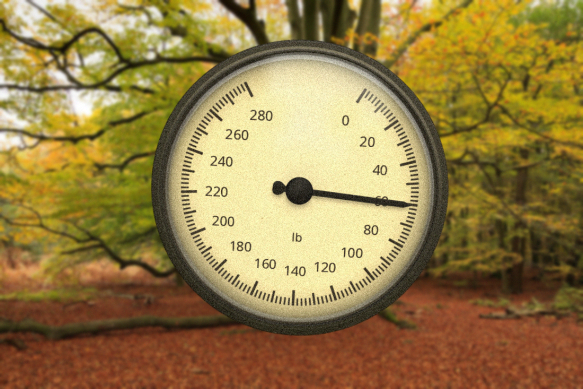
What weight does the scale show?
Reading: 60 lb
